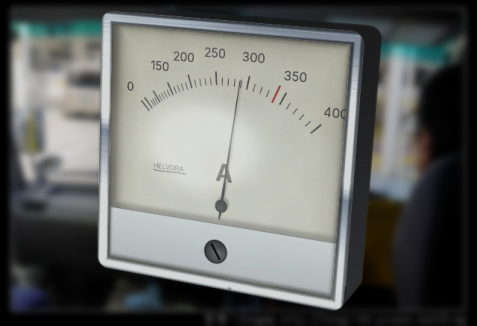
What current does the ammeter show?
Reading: 290 A
